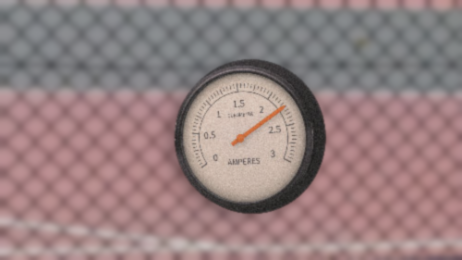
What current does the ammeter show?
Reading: 2.25 A
